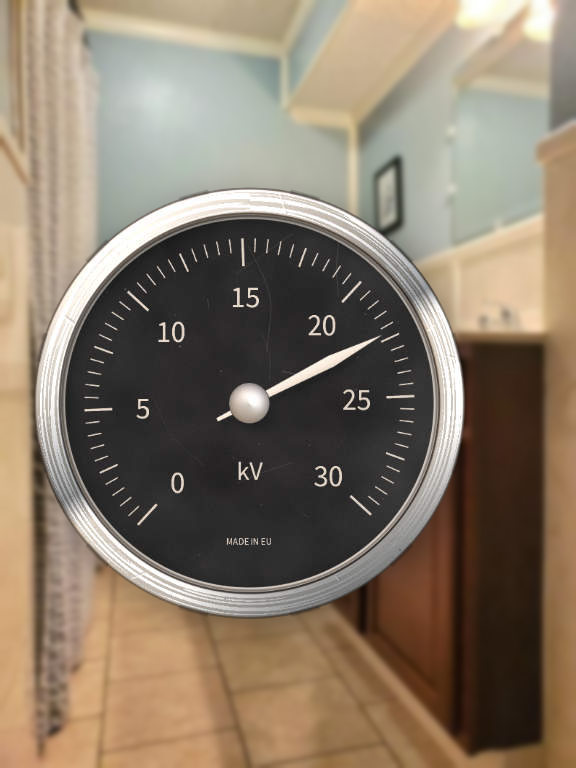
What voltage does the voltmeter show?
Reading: 22.25 kV
